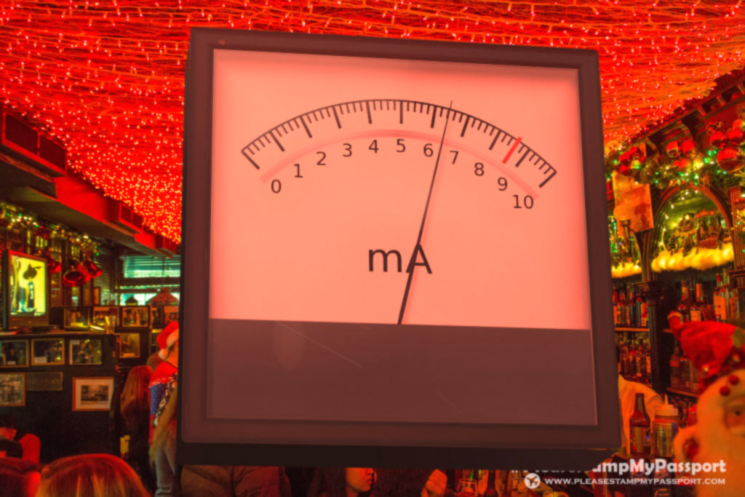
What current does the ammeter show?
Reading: 6.4 mA
